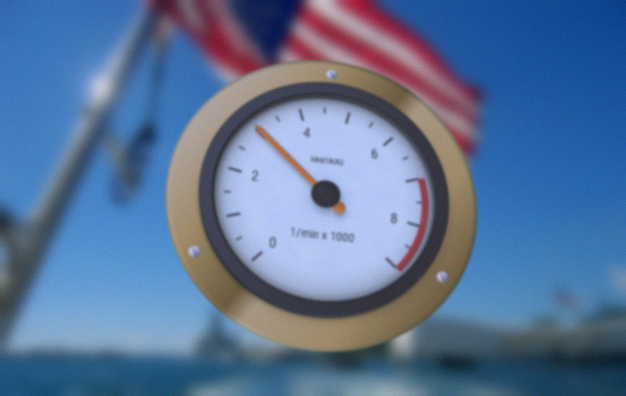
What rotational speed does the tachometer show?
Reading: 3000 rpm
